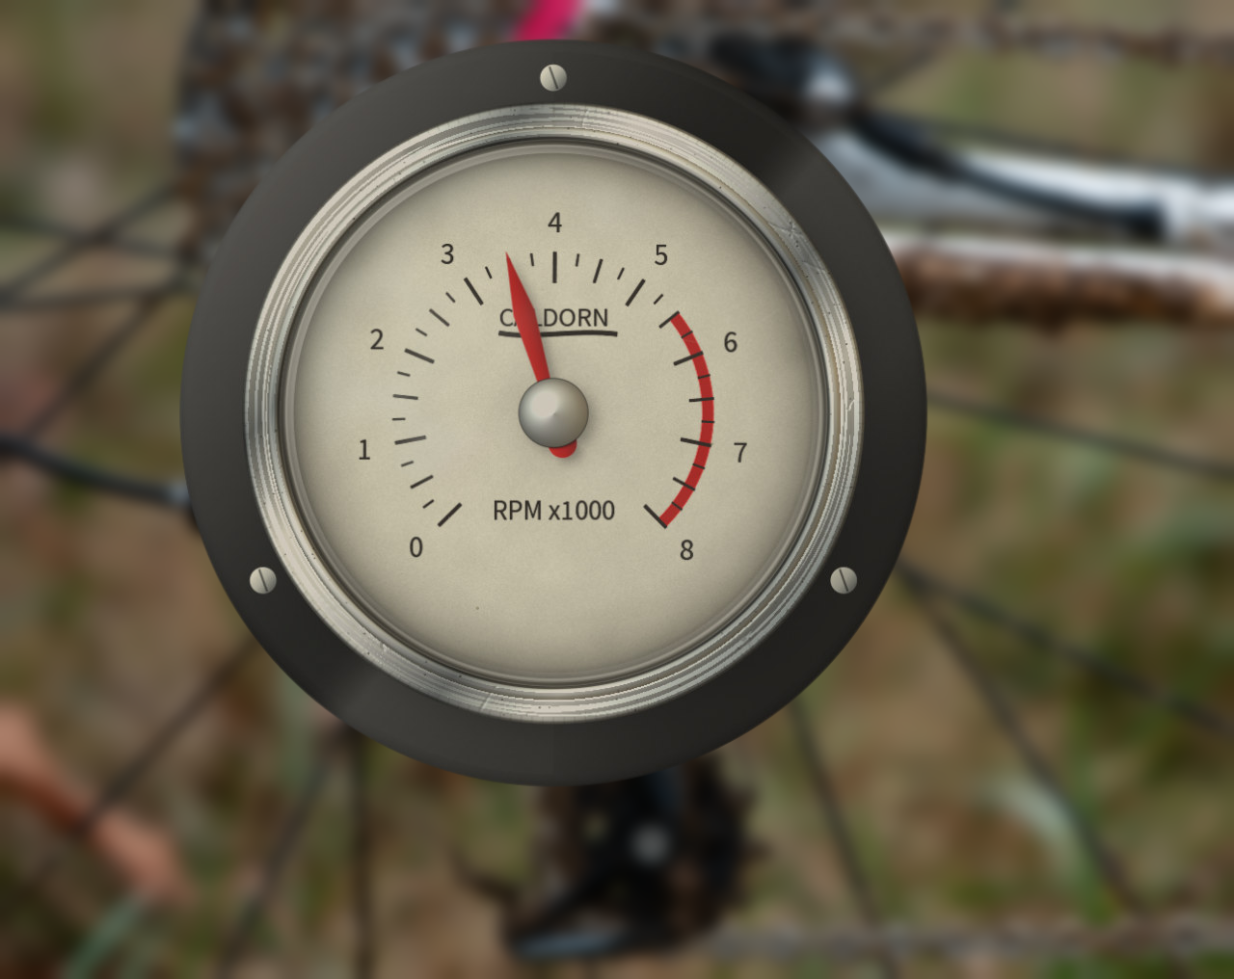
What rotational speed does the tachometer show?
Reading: 3500 rpm
